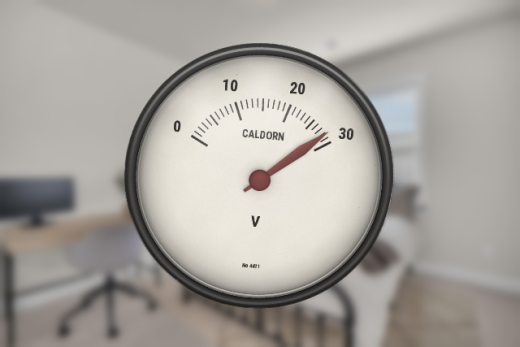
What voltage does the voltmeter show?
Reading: 28 V
